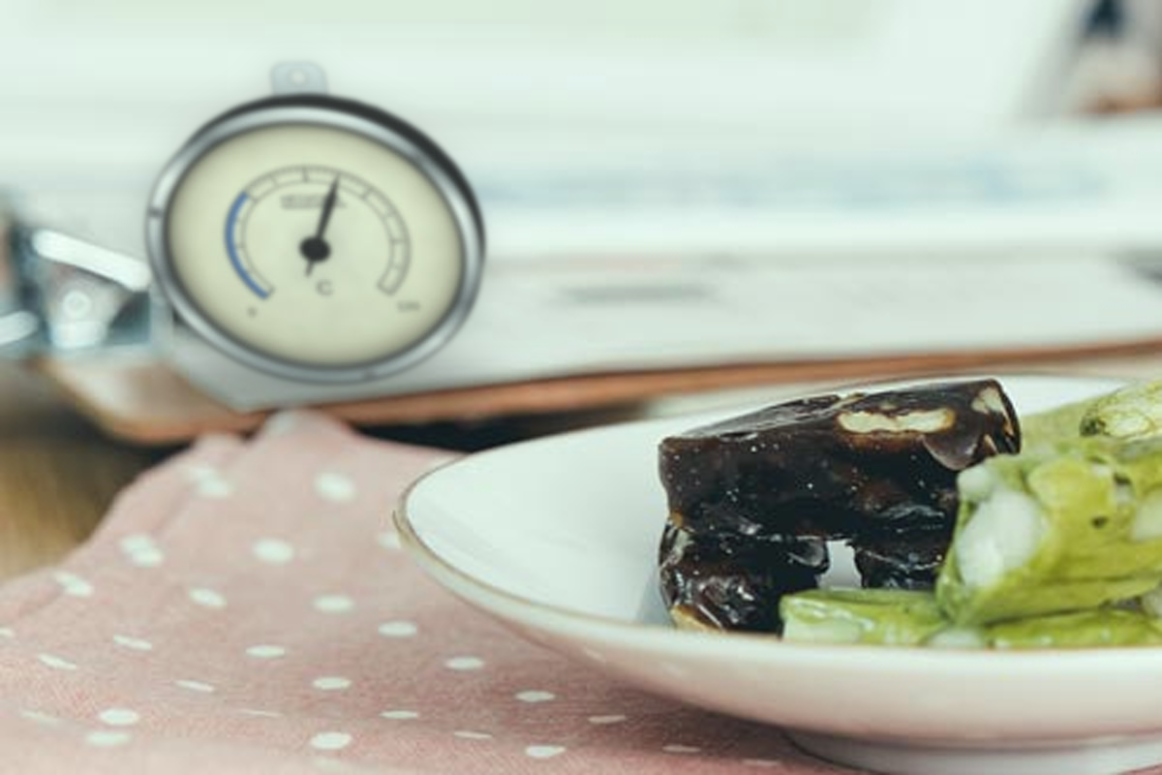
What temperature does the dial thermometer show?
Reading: 70 °C
